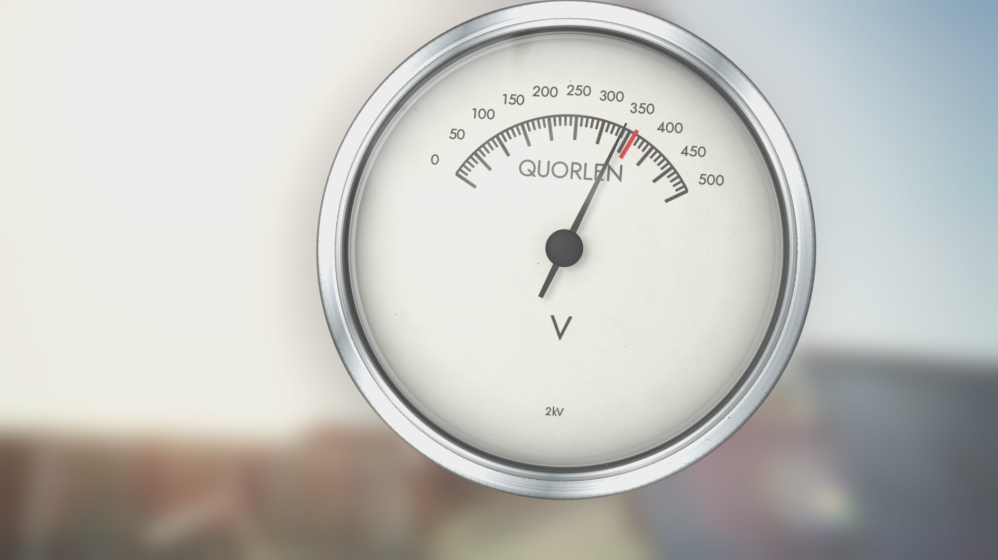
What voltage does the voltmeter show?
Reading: 340 V
